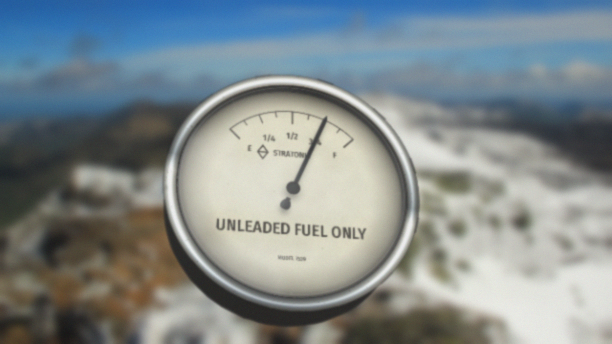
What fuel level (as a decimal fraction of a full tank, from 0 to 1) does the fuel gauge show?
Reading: 0.75
